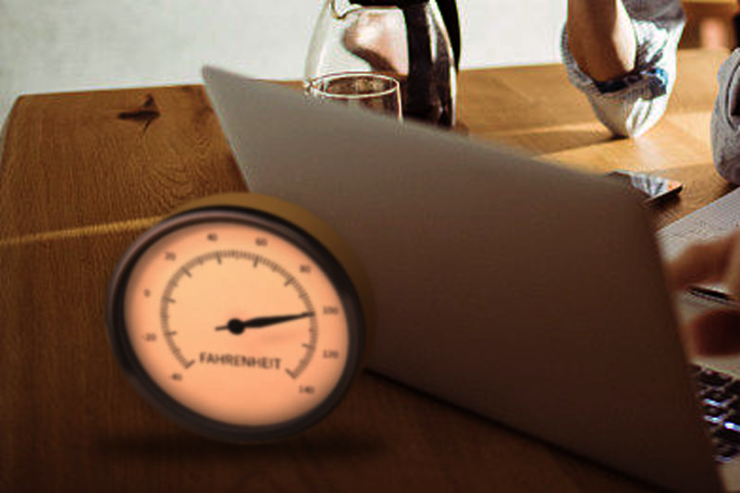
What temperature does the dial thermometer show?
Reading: 100 °F
